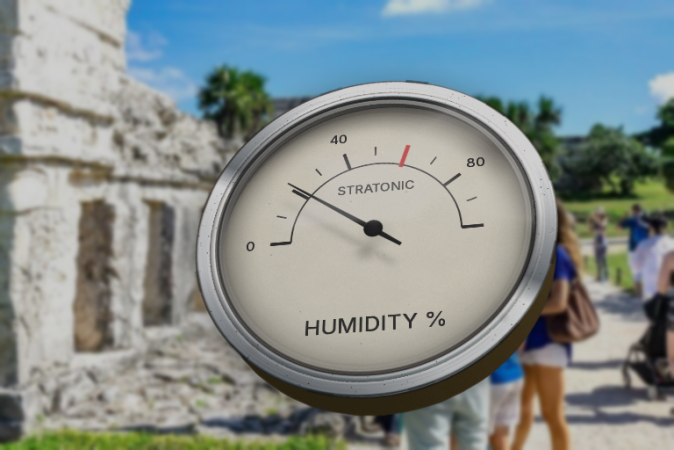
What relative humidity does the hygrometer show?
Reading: 20 %
